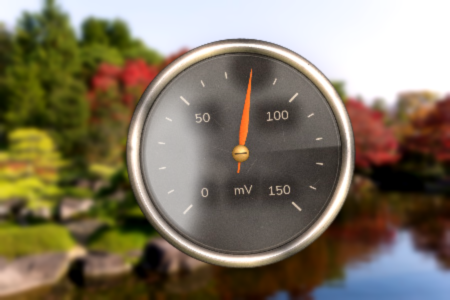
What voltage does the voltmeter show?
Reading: 80 mV
